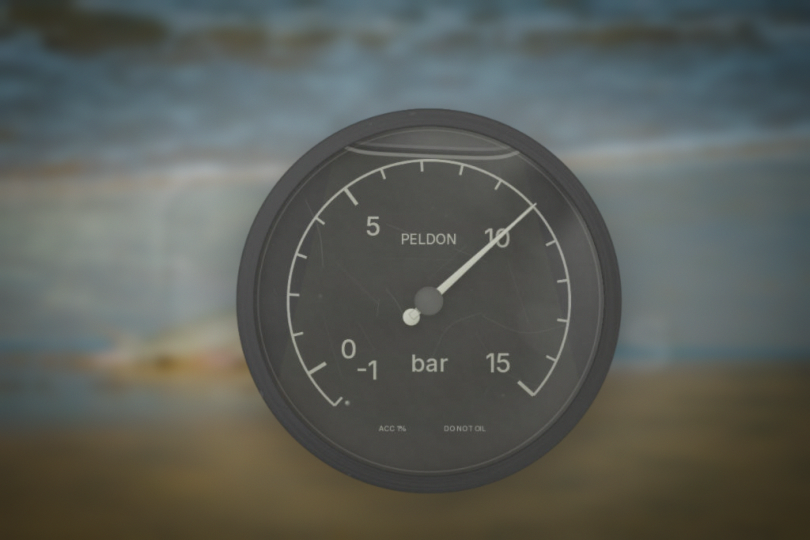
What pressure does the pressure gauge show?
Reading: 10 bar
